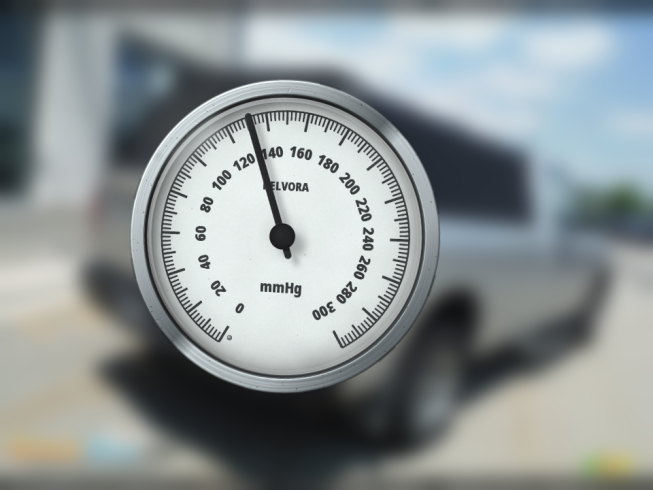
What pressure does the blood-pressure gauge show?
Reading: 132 mmHg
